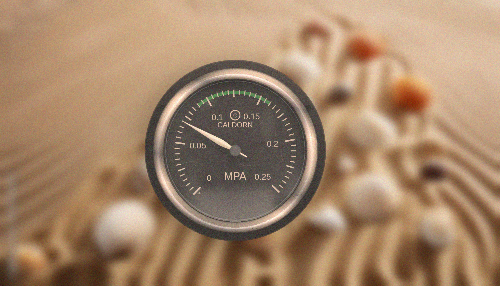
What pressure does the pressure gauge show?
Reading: 0.07 MPa
